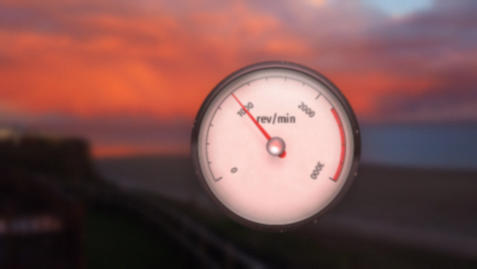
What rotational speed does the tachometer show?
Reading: 1000 rpm
